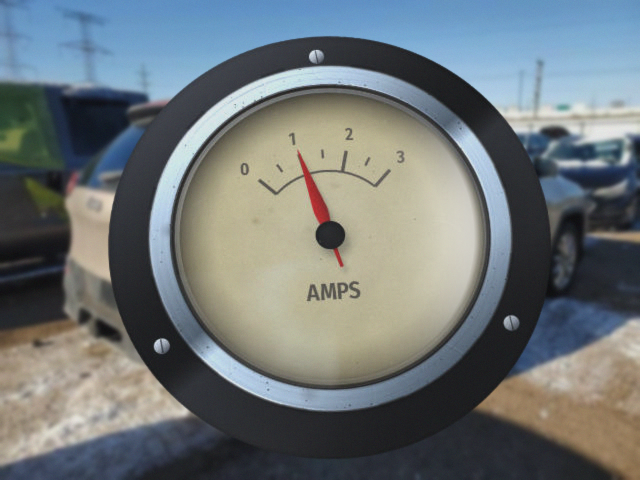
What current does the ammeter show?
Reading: 1 A
